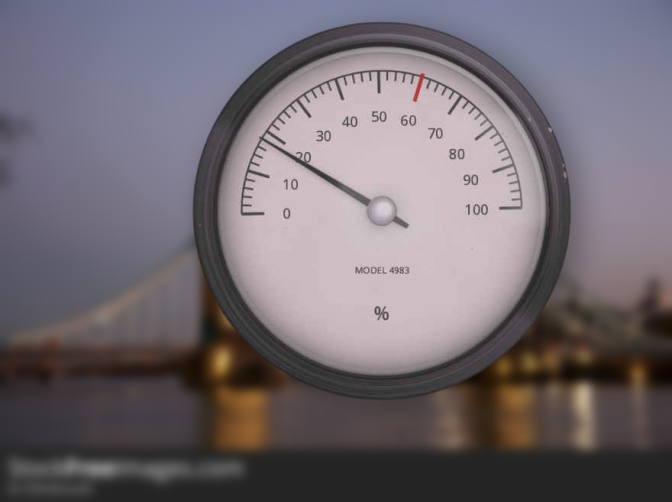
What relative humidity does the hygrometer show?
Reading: 18 %
